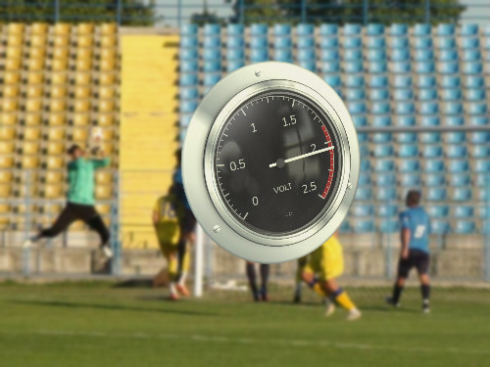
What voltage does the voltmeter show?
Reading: 2.05 V
